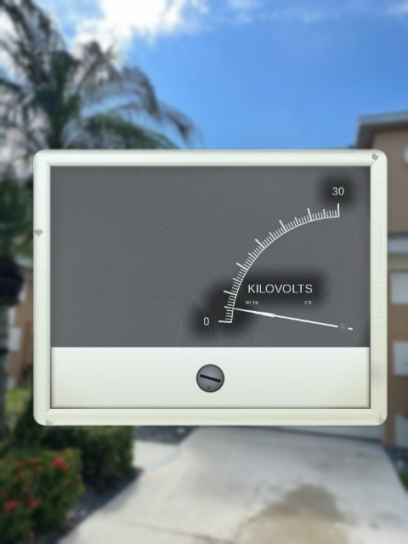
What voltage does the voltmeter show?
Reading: 2.5 kV
